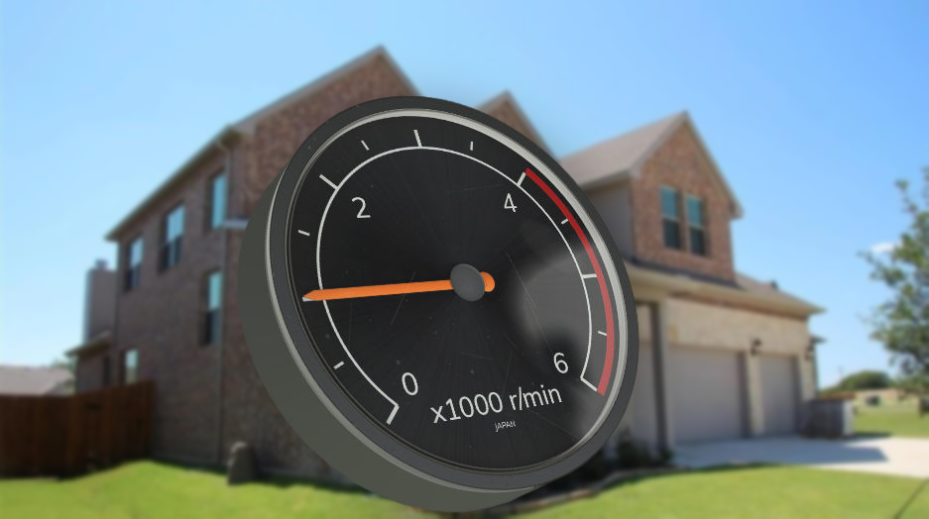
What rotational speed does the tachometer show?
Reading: 1000 rpm
